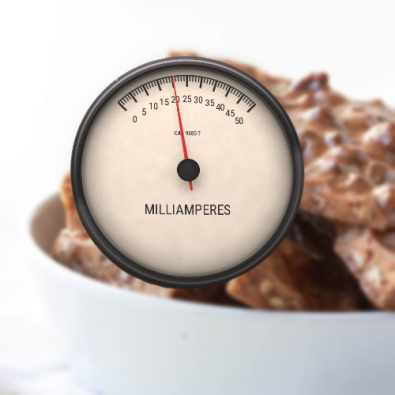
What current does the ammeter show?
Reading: 20 mA
